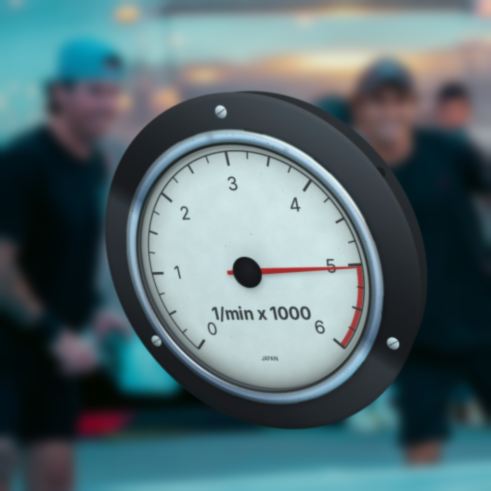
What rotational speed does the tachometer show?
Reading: 5000 rpm
